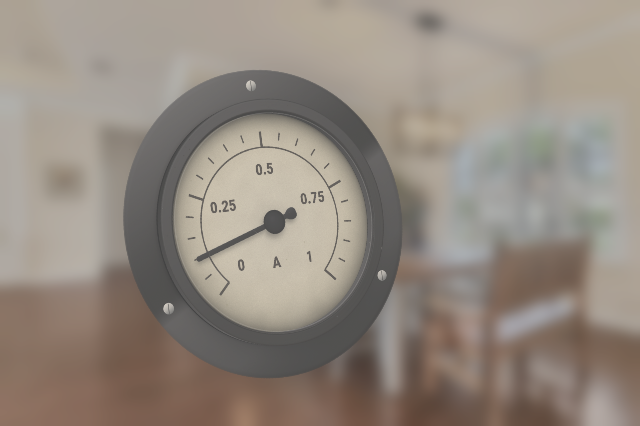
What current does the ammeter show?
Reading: 0.1 A
